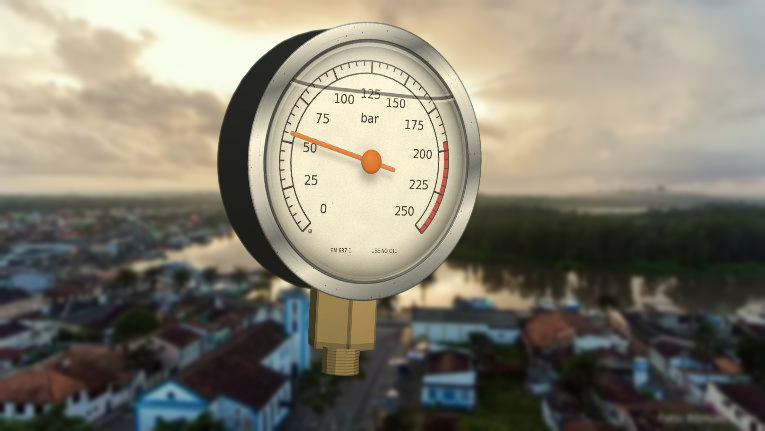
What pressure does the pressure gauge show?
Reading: 55 bar
